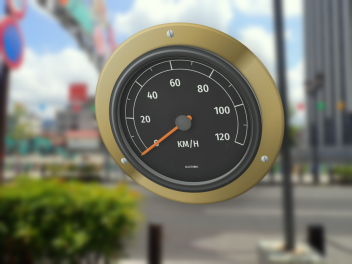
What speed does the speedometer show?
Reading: 0 km/h
